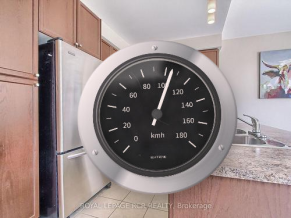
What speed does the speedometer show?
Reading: 105 km/h
